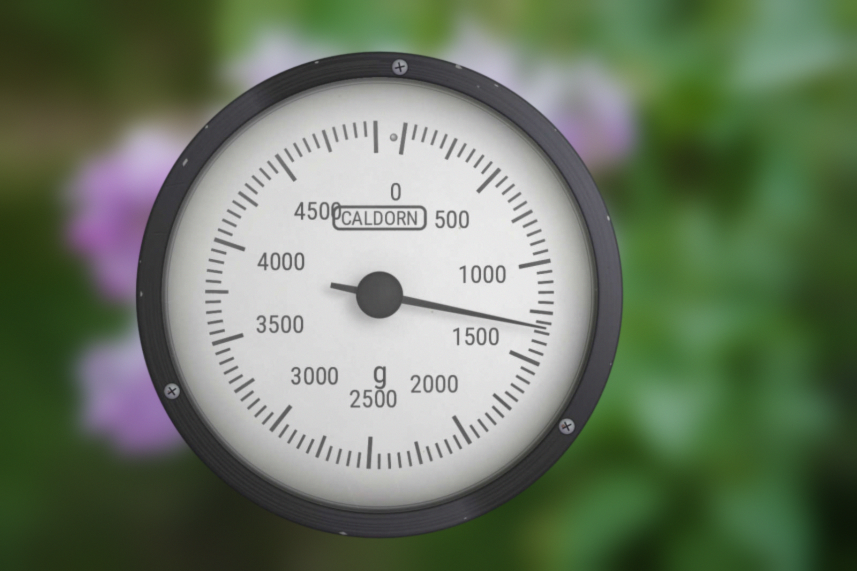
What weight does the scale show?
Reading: 1325 g
